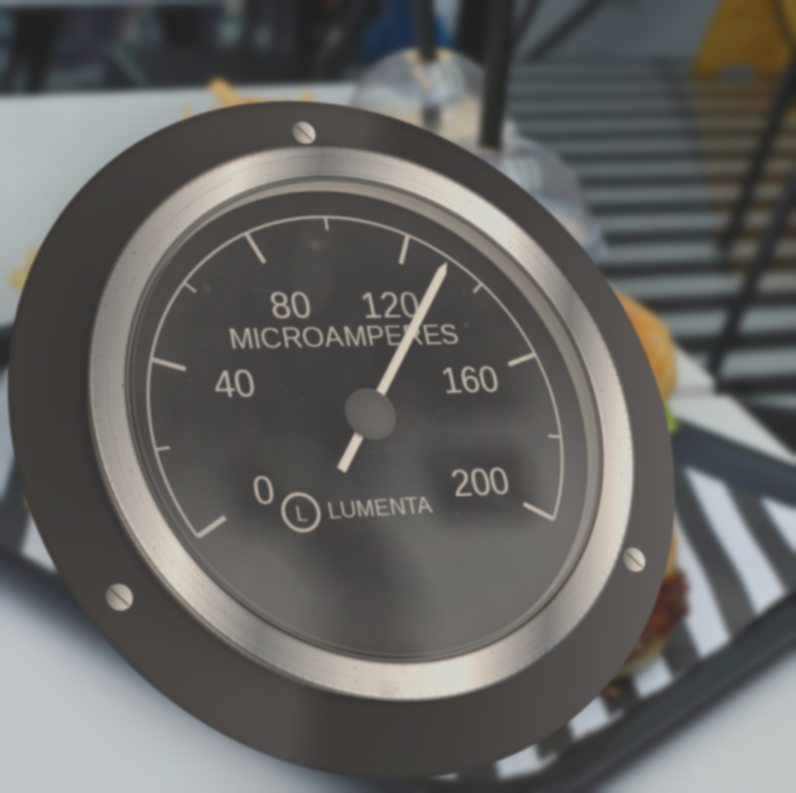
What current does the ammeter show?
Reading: 130 µA
